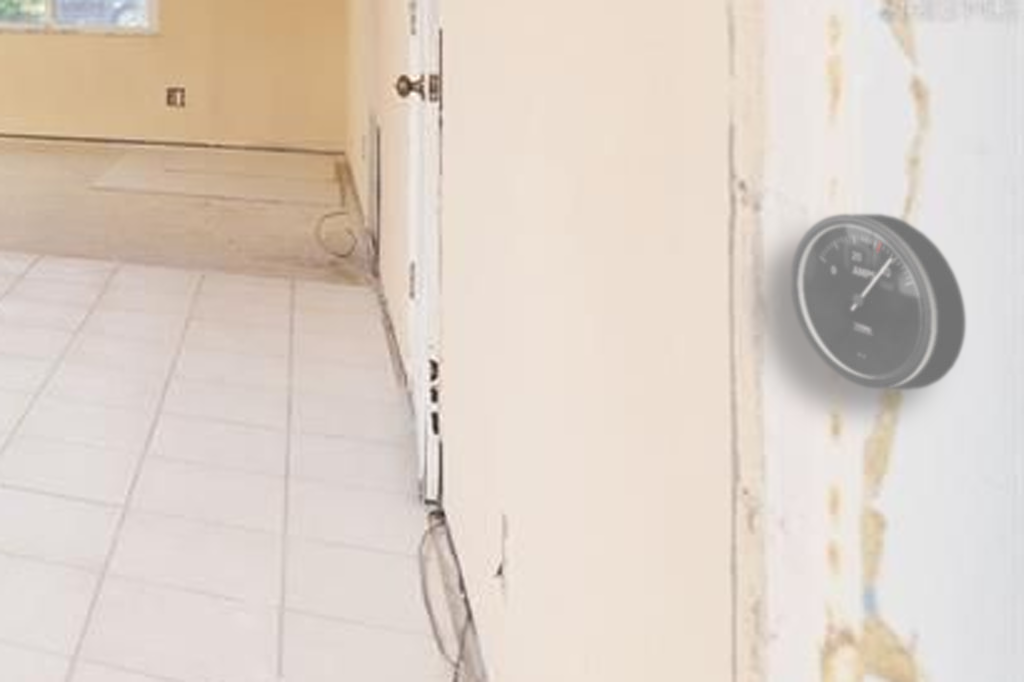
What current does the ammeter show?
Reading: 40 A
